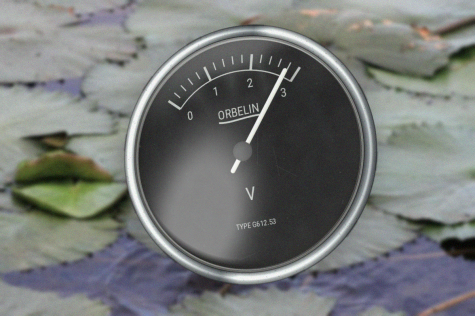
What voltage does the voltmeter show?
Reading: 2.8 V
